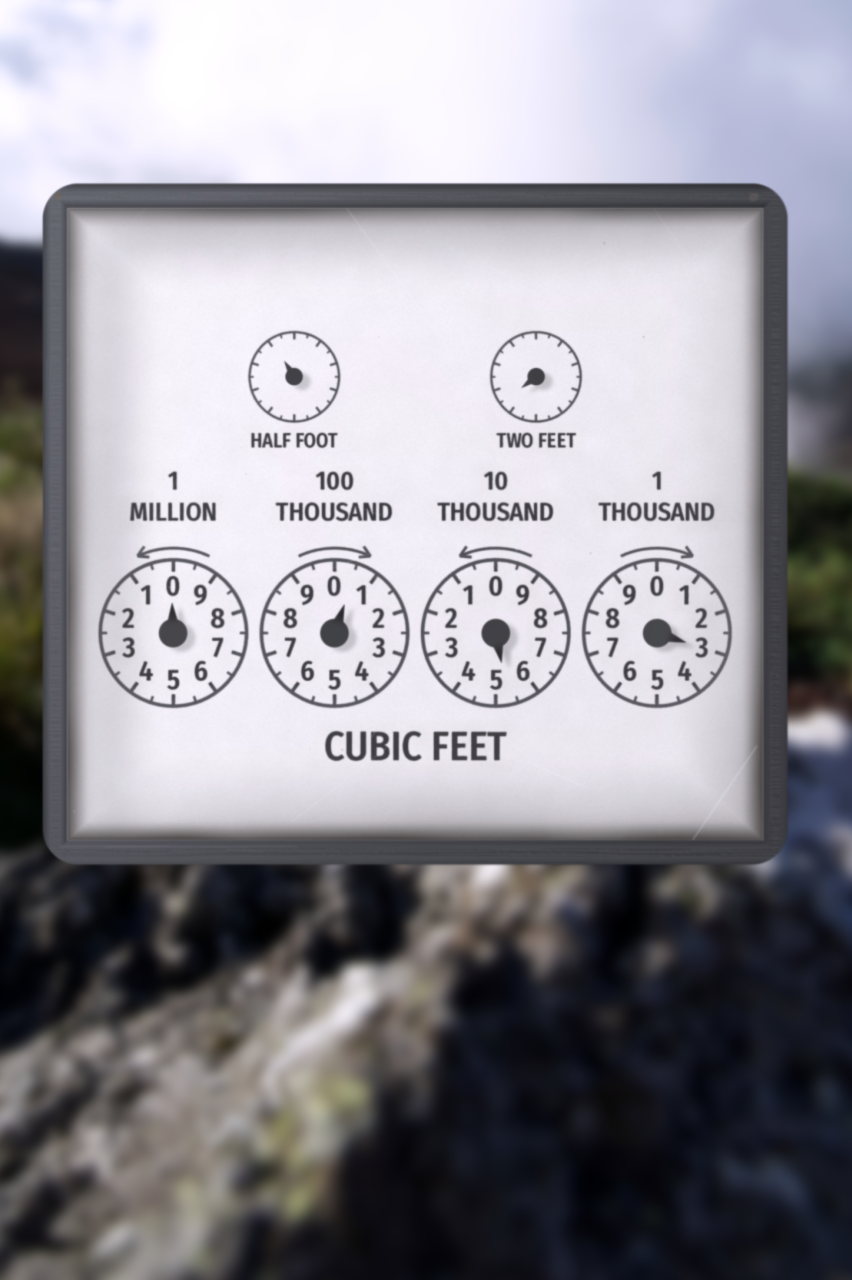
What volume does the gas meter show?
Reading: 5300 ft³
